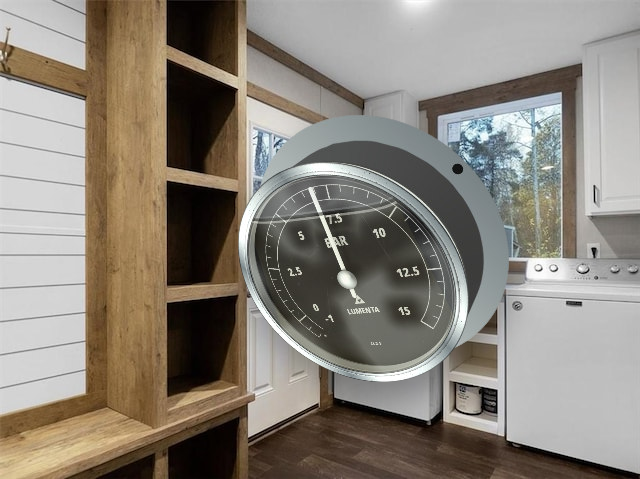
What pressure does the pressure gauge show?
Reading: 7 bar
